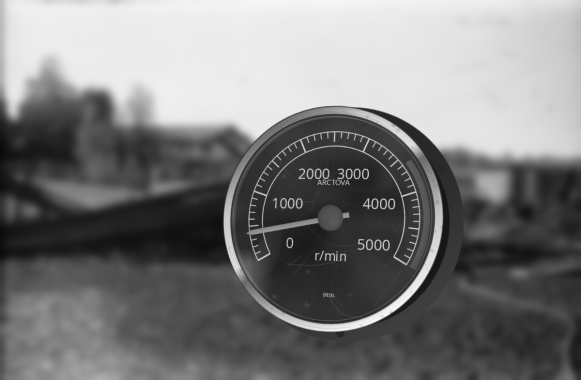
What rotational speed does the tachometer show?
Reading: 400 rpm
